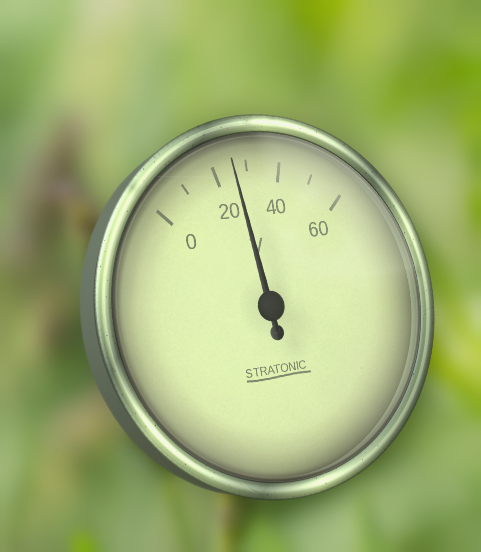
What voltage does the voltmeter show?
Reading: 25 V
